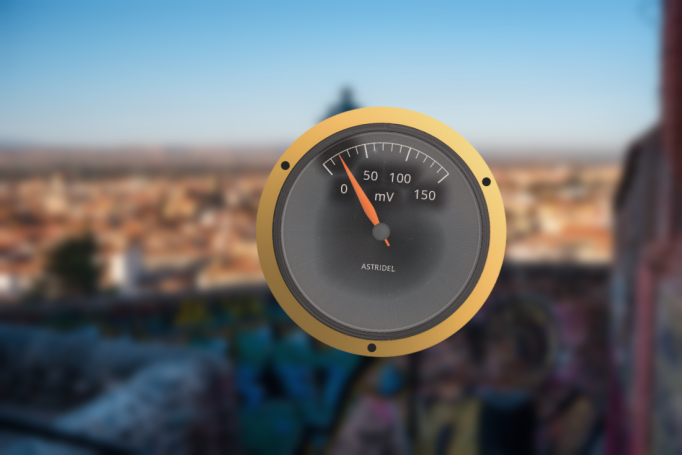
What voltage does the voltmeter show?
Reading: 20 mV
